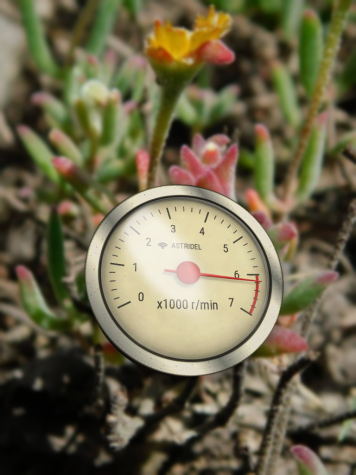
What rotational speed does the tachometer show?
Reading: 6200 rpm
